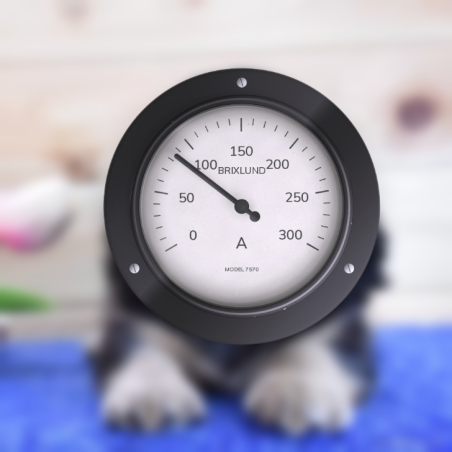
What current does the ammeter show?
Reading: 85 A
